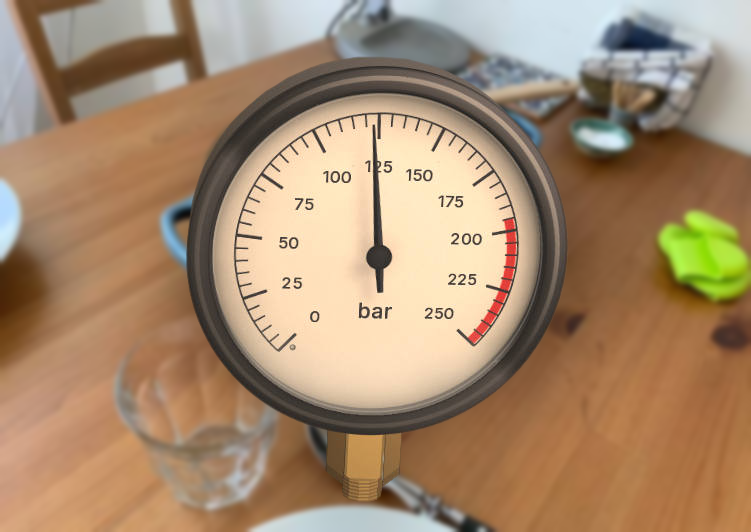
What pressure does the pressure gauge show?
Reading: 122.5 bar
